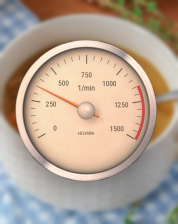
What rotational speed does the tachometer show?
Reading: 350 rpm
